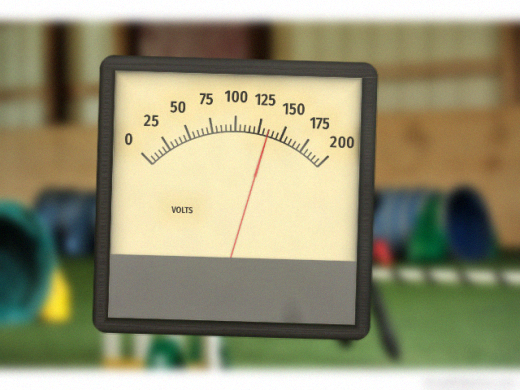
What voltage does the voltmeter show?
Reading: 135 V
